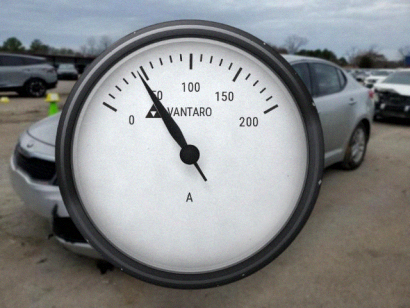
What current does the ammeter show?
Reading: 45 A
